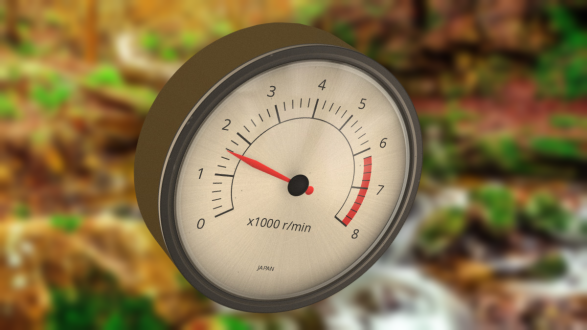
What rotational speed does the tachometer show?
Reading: 1600 rpm
